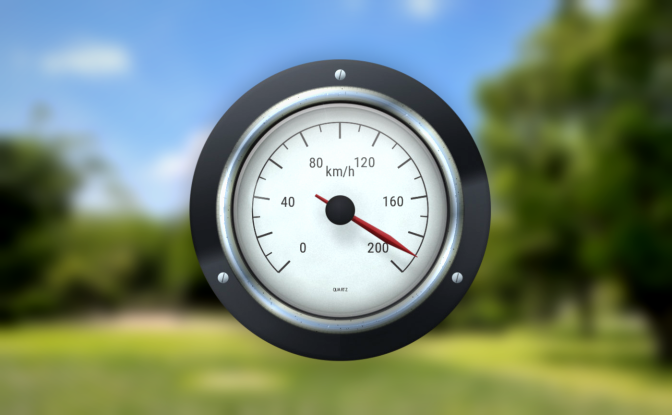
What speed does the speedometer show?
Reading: 190 km/h
